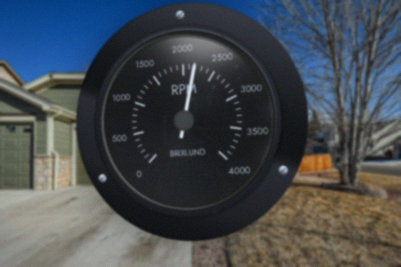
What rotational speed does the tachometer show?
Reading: 2200 rpm
